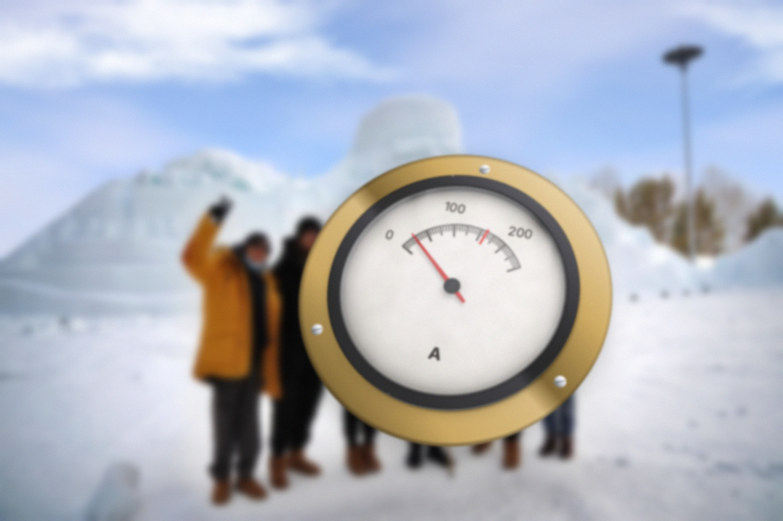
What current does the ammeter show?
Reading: 25 A
